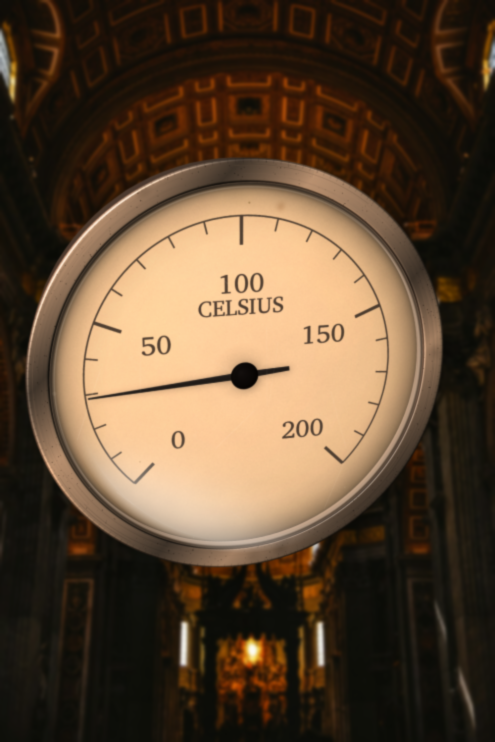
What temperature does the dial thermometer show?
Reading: 30 °C
